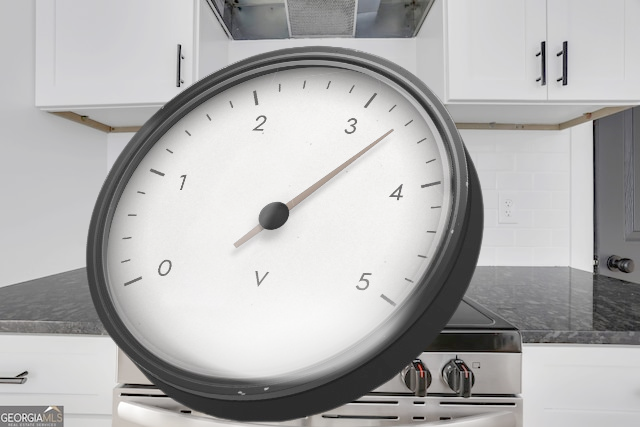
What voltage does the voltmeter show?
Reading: 3.4 V
